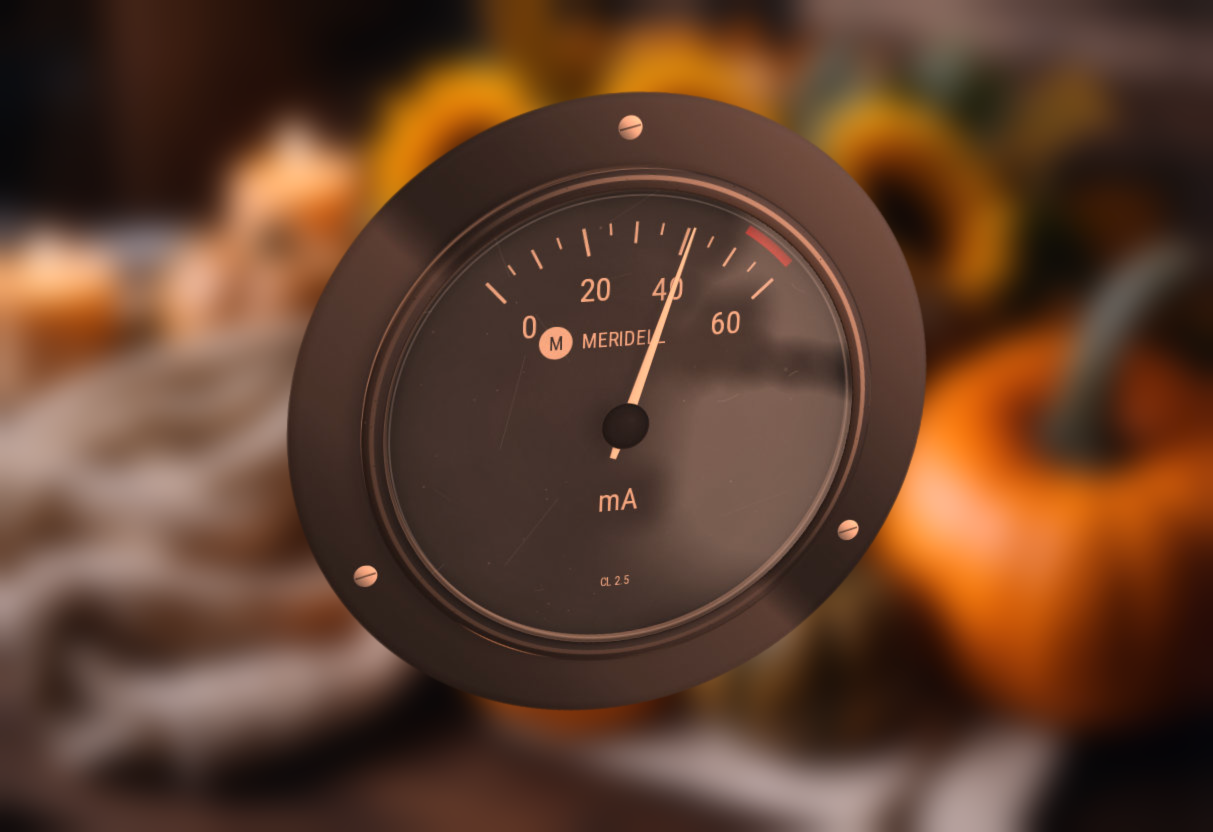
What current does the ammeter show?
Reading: 40 mA
